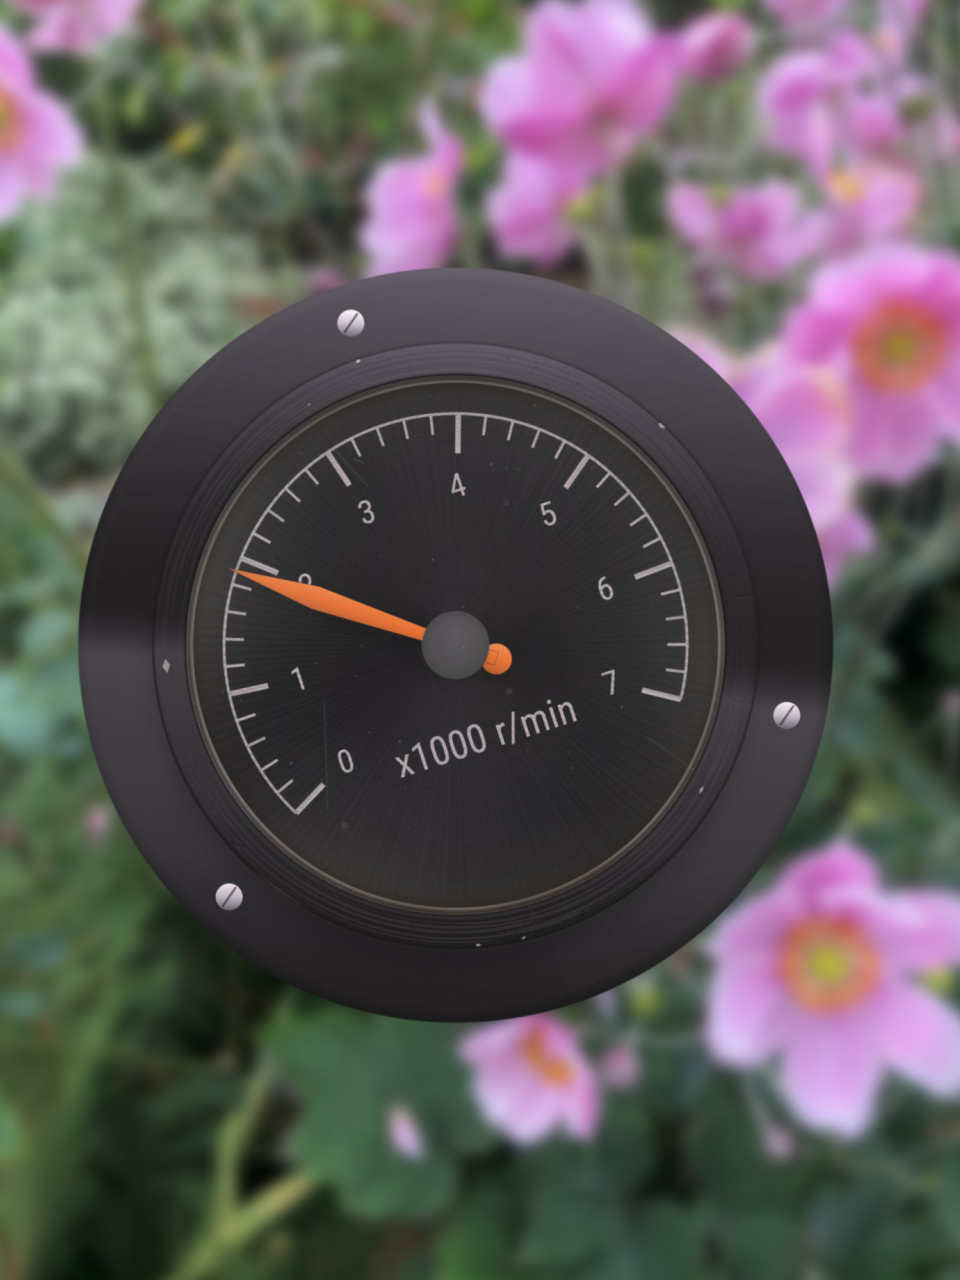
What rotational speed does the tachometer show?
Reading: 1900 rpm
